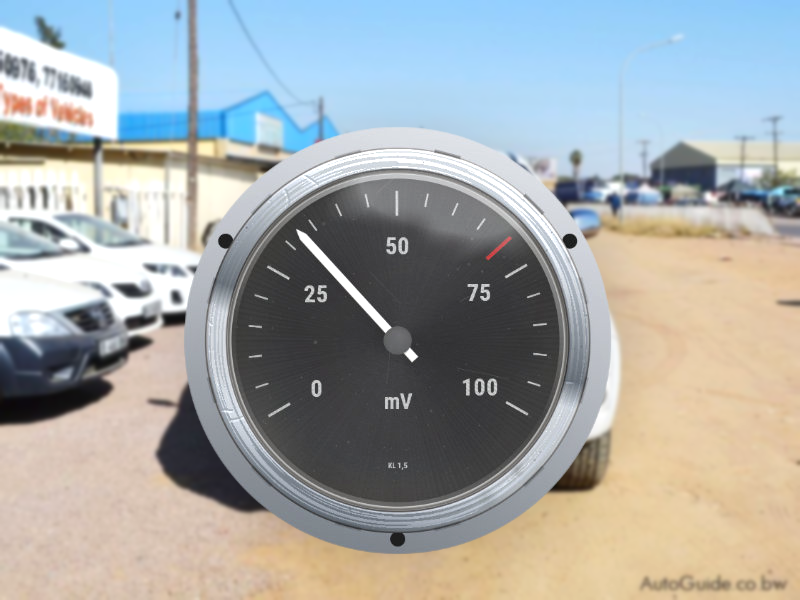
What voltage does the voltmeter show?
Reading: 32.5 mV
